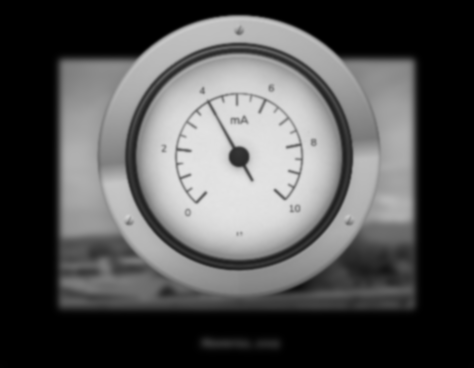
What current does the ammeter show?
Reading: 4 mA
